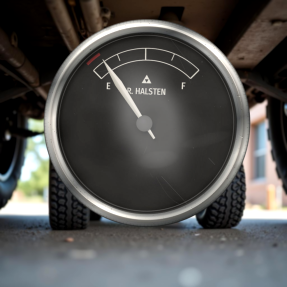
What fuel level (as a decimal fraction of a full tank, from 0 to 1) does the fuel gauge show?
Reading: 0.125
